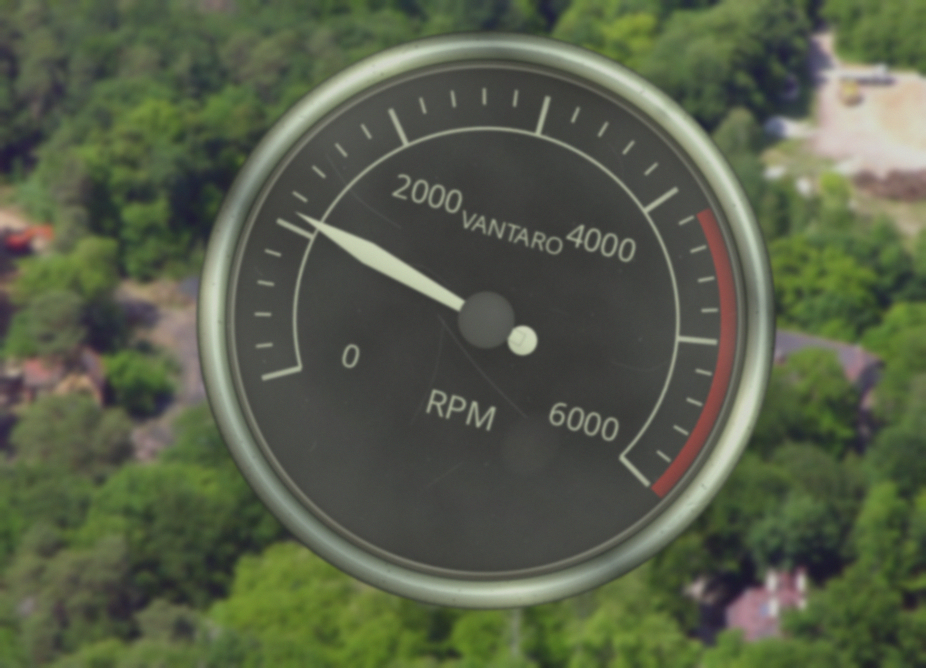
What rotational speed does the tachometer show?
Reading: 1100 rpm
